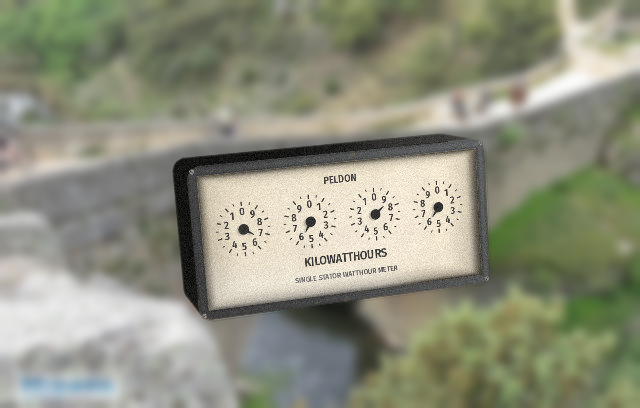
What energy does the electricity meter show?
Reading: 6586 kWh
